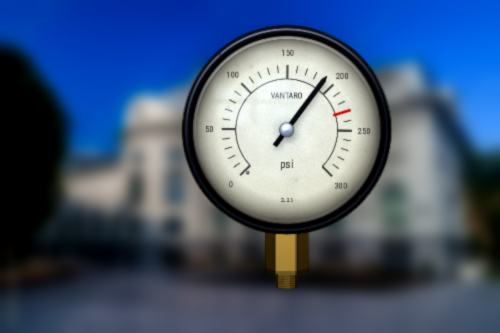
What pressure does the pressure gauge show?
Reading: 190 psi
